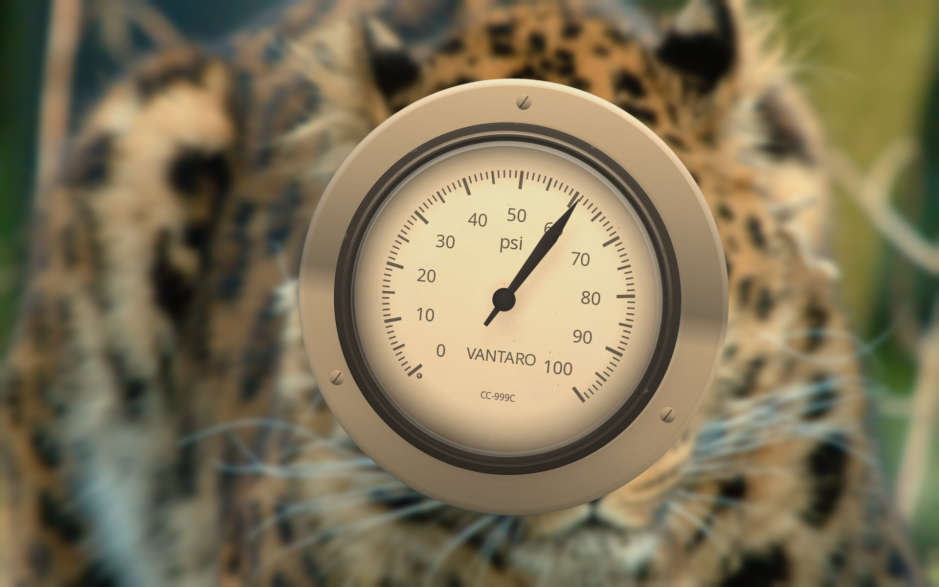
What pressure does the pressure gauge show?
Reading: 61 psi
